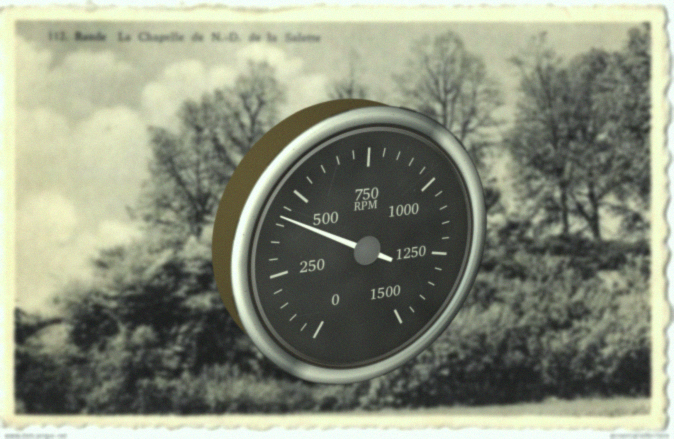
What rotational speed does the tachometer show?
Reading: 425 rpm
